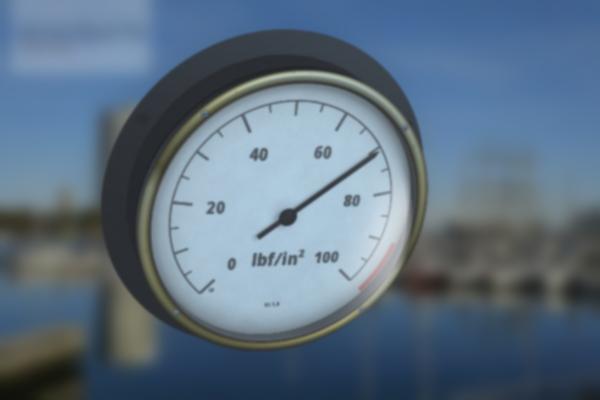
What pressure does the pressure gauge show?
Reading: 70 psi
